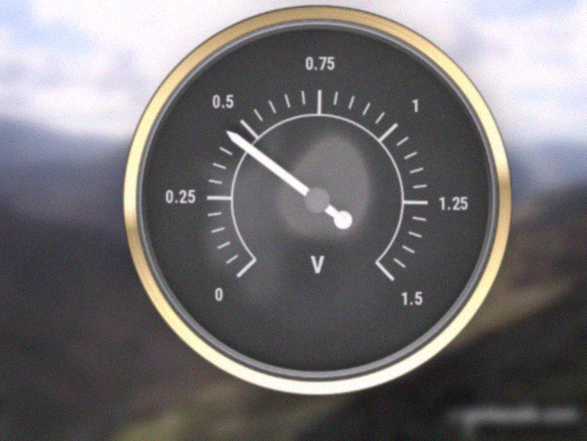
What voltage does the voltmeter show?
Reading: 0.45 V
